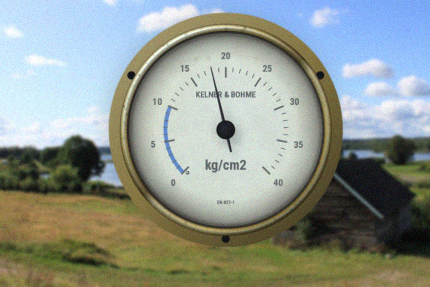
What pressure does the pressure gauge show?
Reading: 18 kg/cm²
